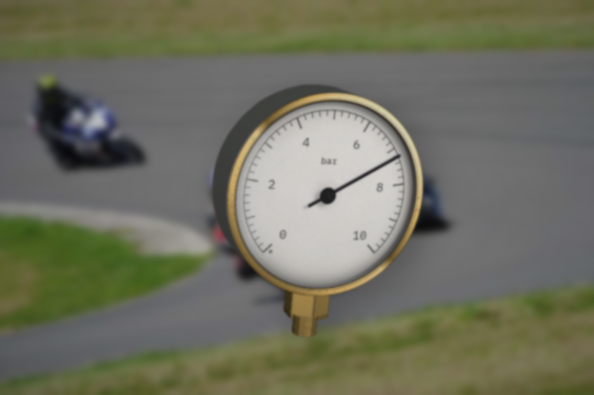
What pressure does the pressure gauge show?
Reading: 7.2 bar
